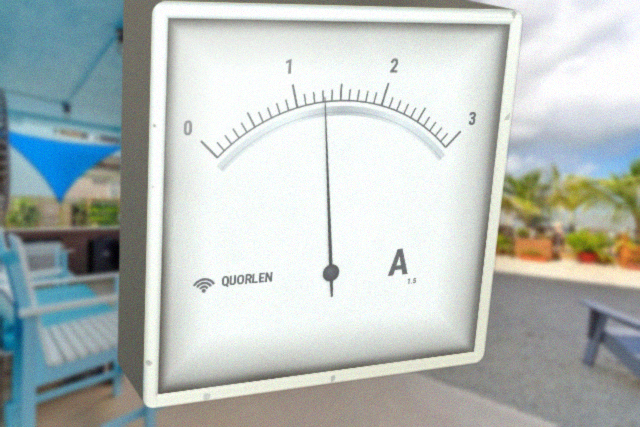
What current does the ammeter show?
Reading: 1.3 A
